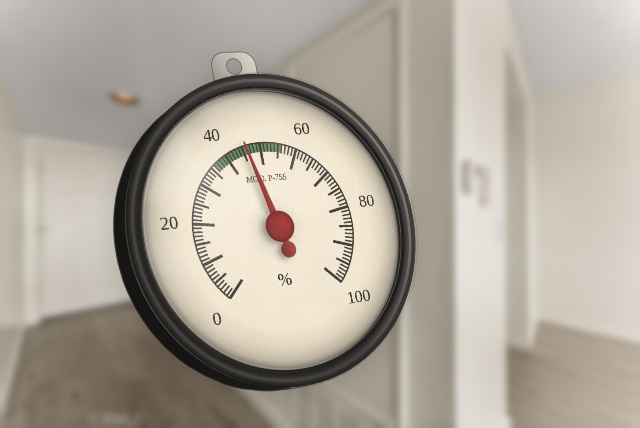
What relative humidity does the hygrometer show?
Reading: 45 %
